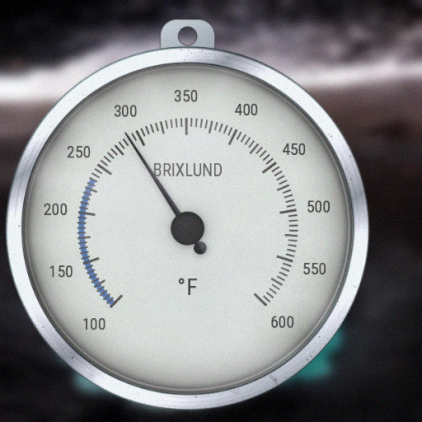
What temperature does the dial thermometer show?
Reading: 290 °F
